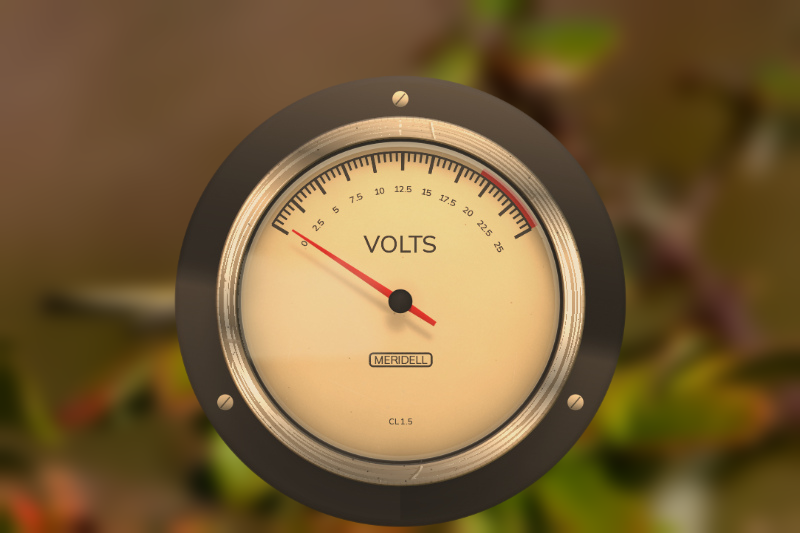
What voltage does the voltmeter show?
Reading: 0.5 V
